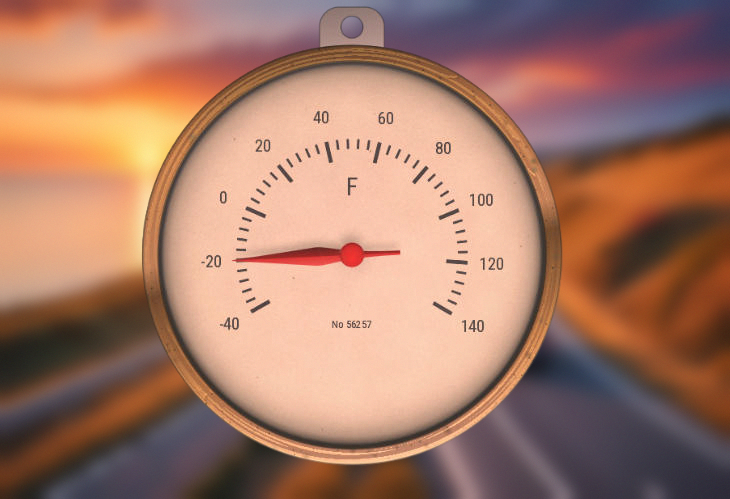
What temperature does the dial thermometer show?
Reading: -20 °F
